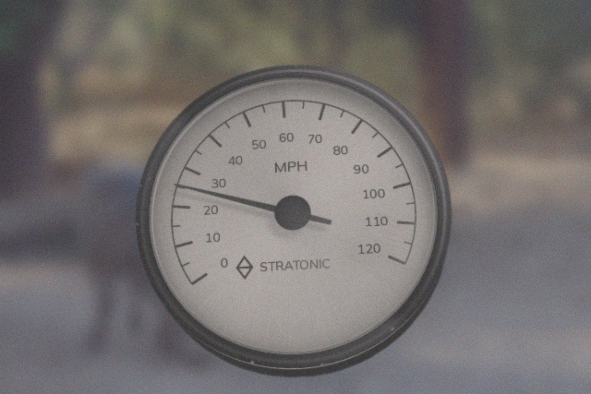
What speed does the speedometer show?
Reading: 25 mph
